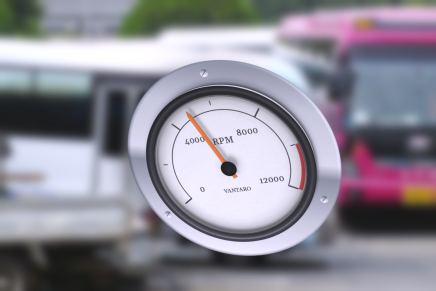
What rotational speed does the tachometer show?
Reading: 5000 rpm
